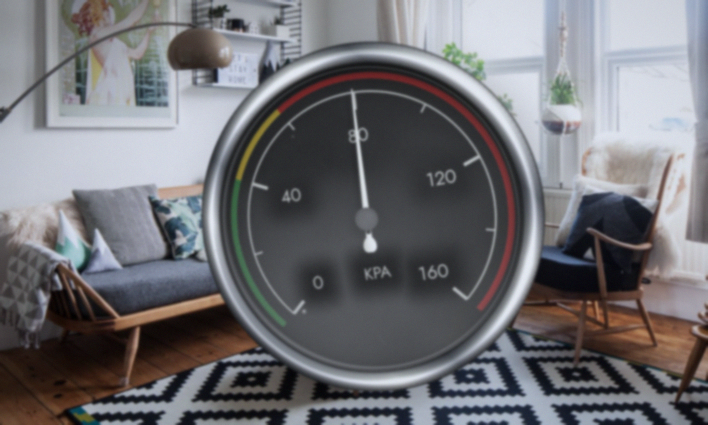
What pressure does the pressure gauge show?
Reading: 80 kPa
